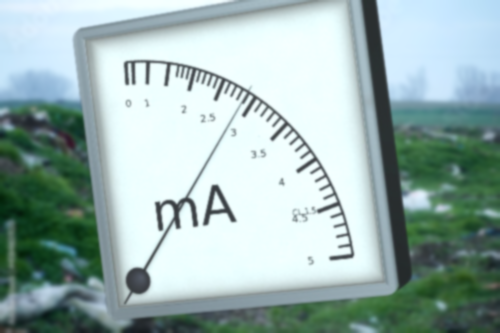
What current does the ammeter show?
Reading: 2.9 mA
